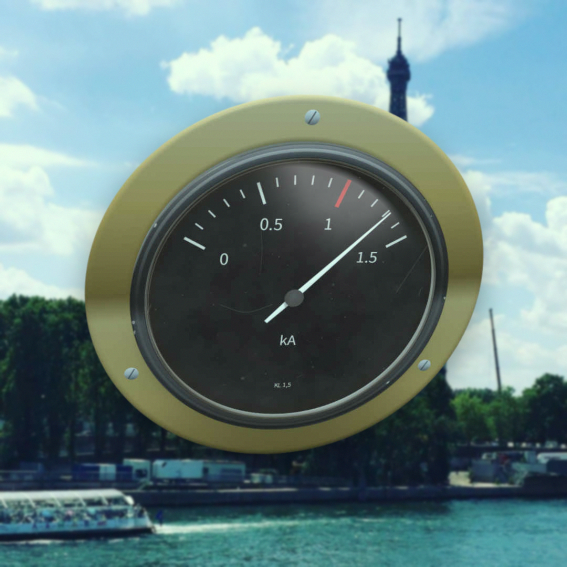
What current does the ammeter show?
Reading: 1.3 kA
